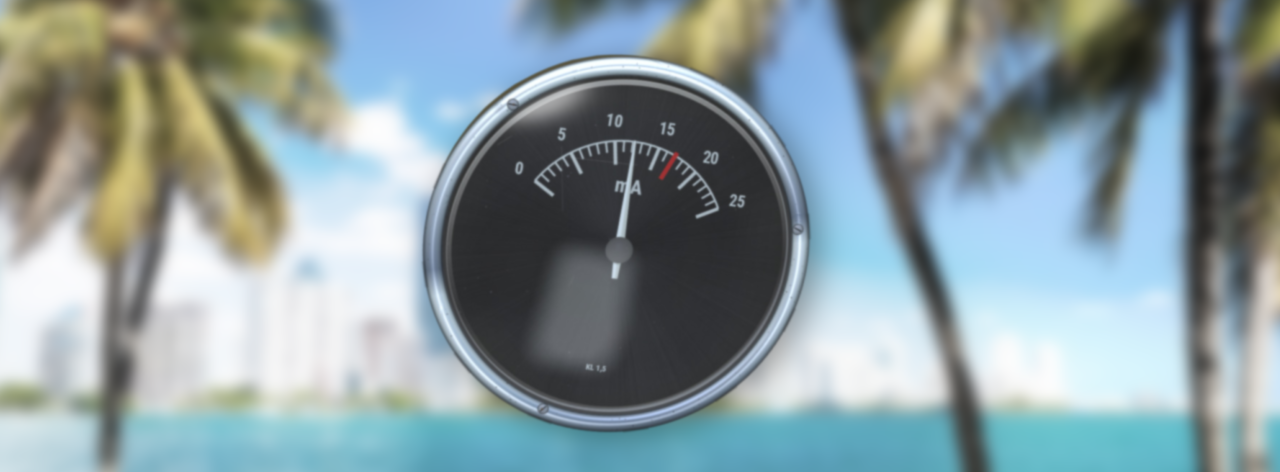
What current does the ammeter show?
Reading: 12 mA
